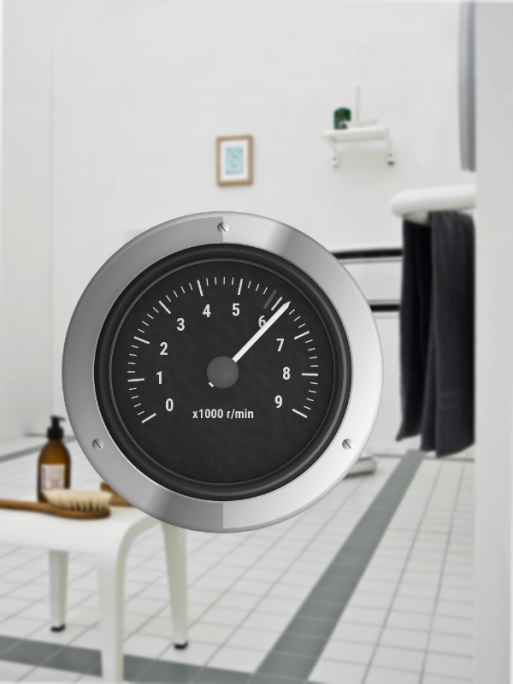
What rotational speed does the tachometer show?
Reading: 6200 rpm
